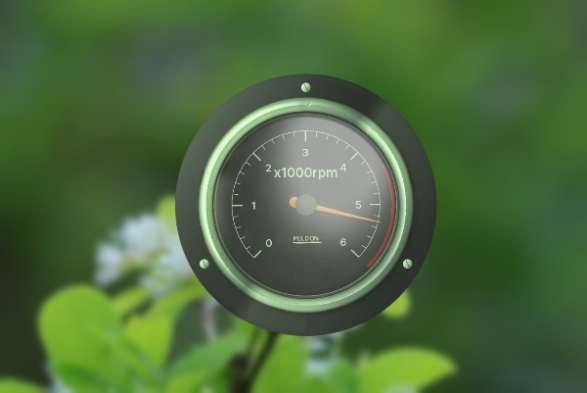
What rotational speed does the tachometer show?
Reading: 5300 rpm
